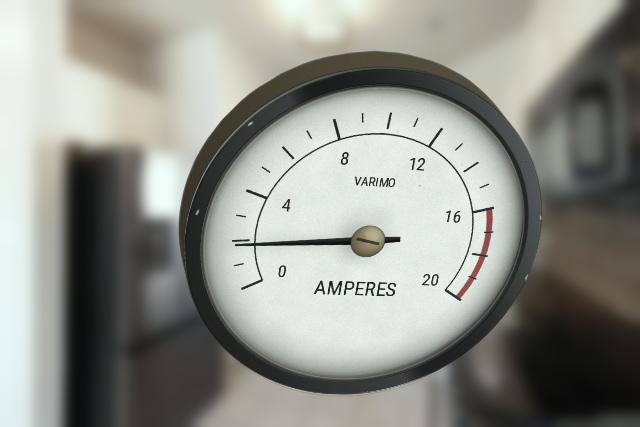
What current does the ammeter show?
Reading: 2 A
